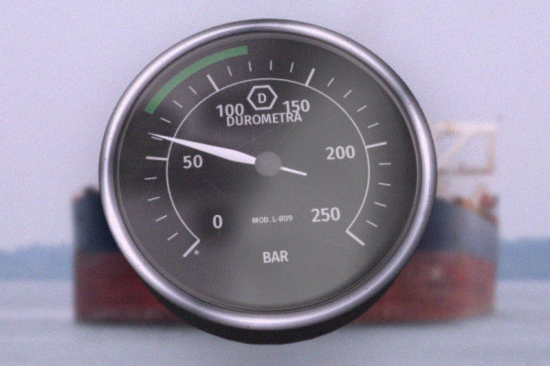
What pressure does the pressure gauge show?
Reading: 60 bar
